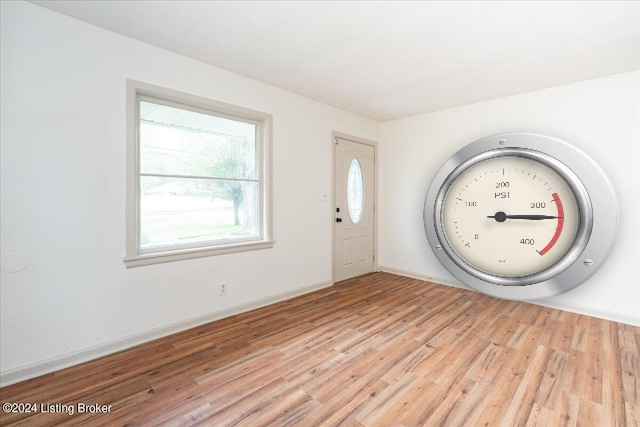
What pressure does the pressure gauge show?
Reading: 330 psi
